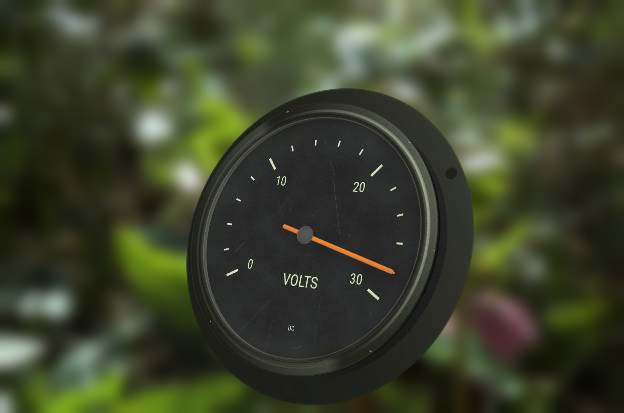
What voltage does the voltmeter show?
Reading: 28 V
